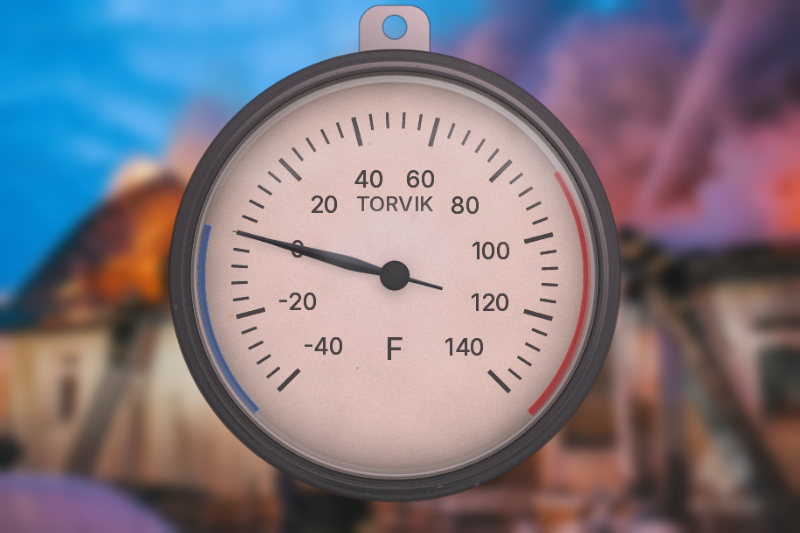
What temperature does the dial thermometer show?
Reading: 0 °F
